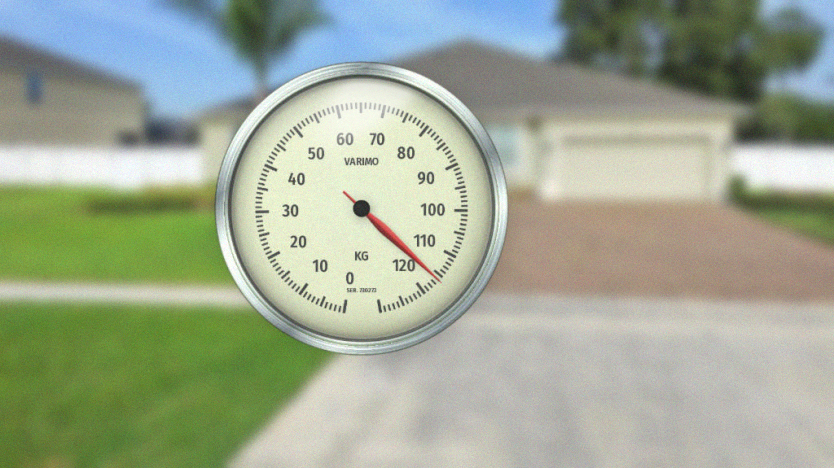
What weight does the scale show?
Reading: 116 kg
